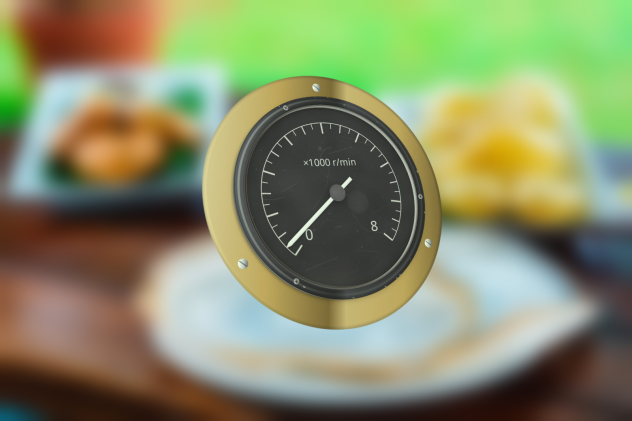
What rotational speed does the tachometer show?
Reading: 250 rpm
